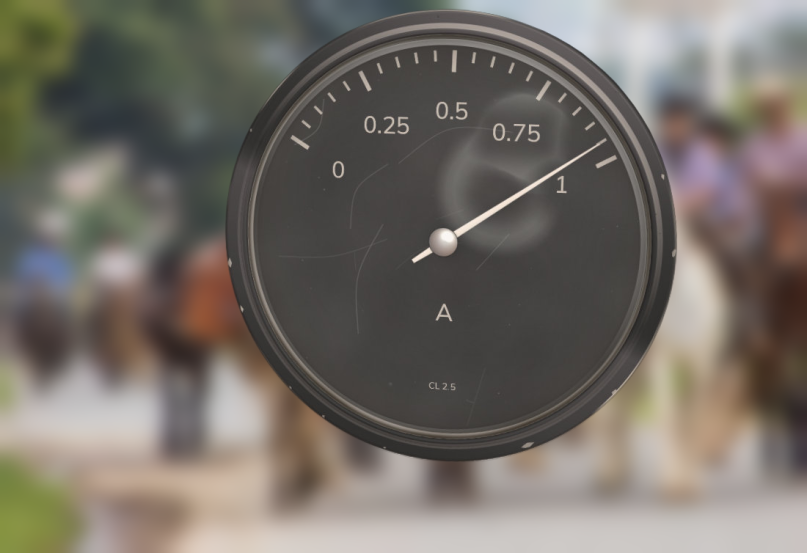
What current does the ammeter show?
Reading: 0.95 A
